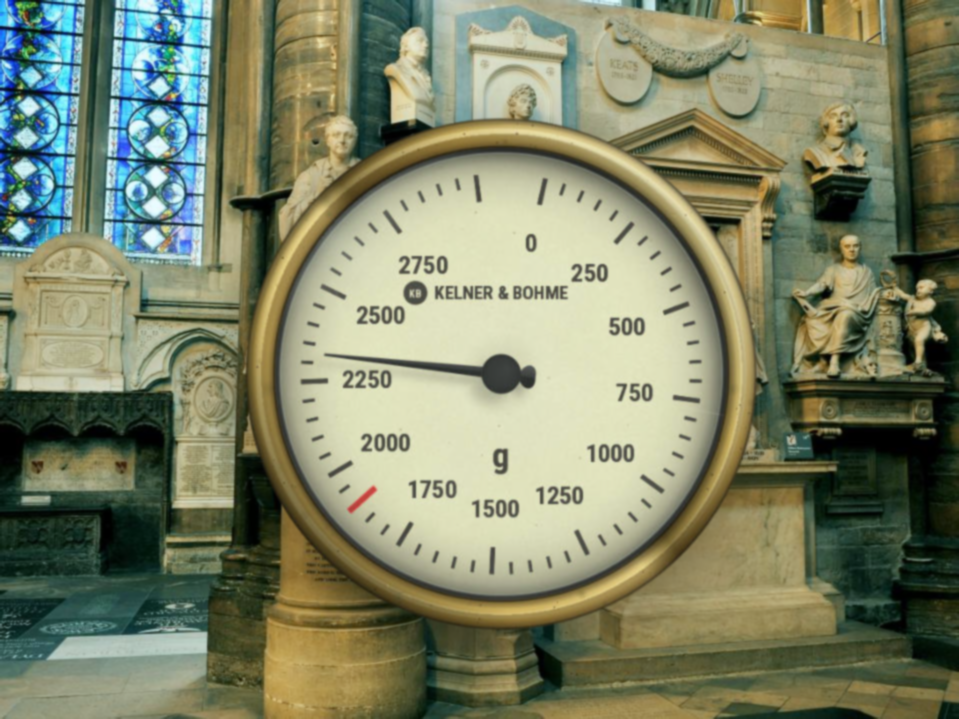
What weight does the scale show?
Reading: 2325 g
